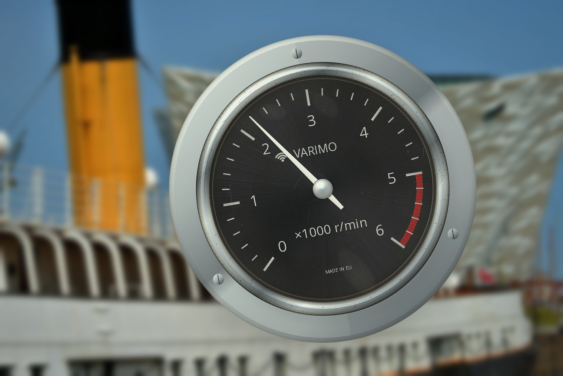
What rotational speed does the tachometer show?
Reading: 2200 rpm
